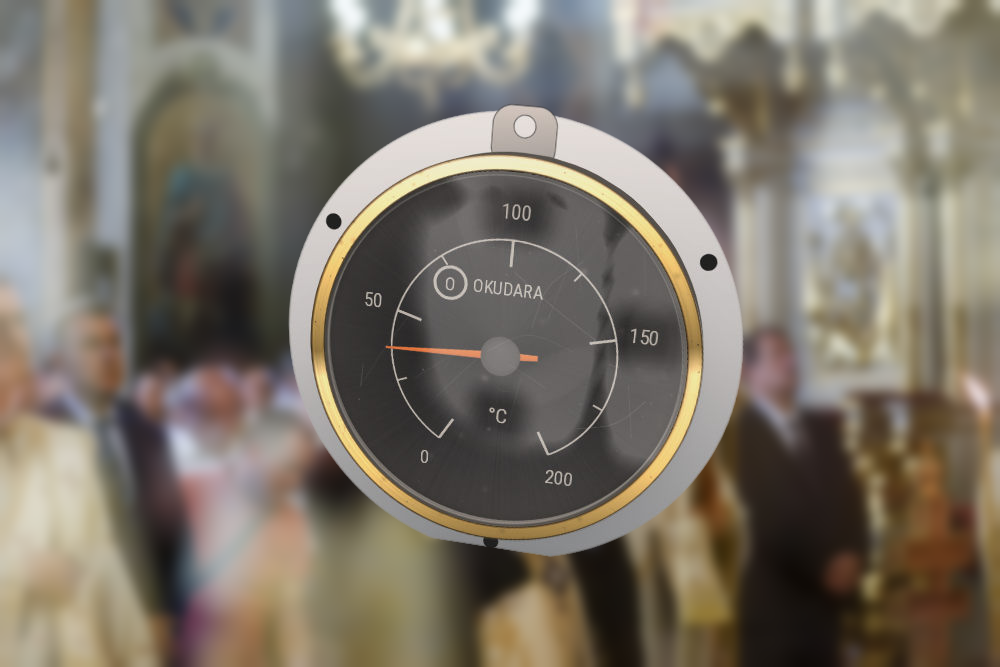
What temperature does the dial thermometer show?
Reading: 37.5 °C
